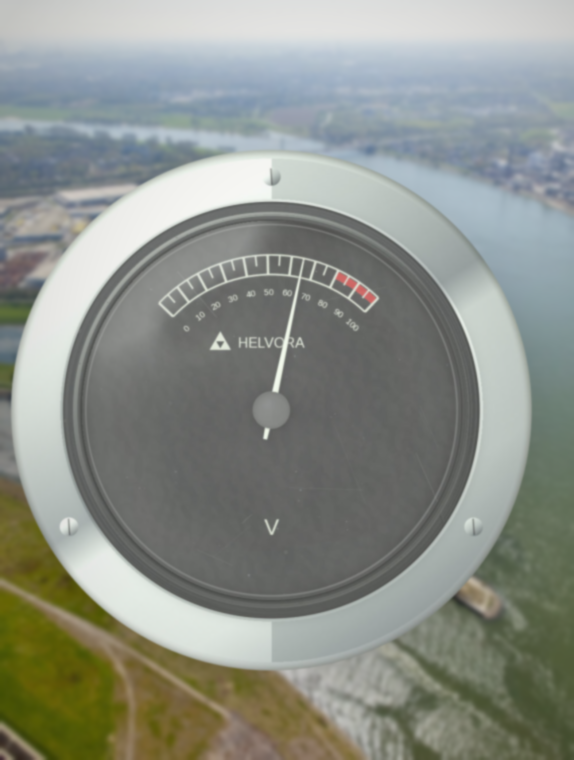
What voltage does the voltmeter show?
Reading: 65 V
